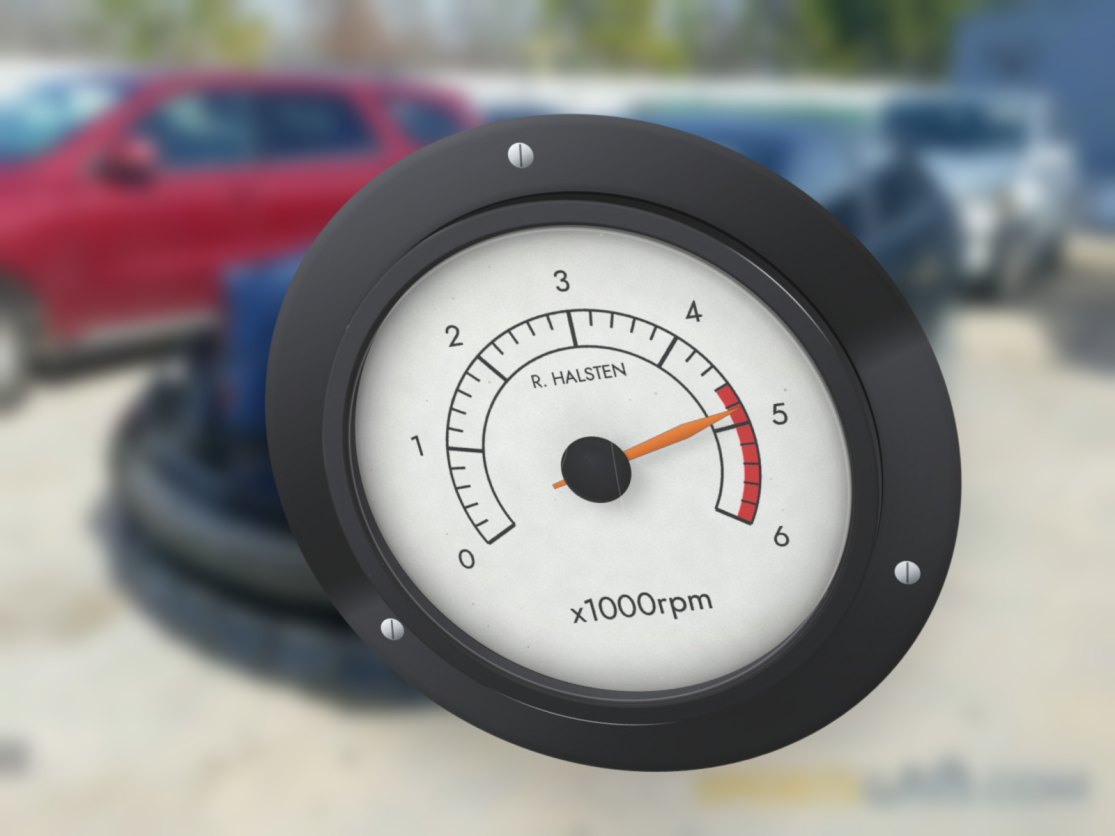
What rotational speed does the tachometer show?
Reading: 4800 rpm
